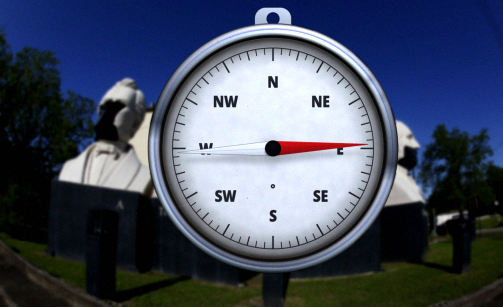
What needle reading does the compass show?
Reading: 87.5 °
